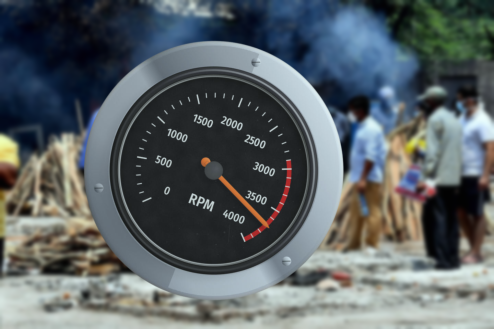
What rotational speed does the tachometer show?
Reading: 3700 rpm
